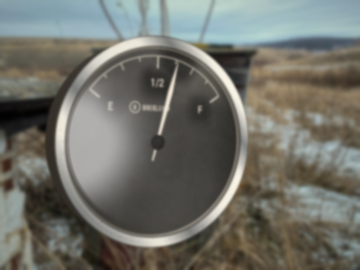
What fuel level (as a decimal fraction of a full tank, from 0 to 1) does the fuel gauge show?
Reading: 0.625
